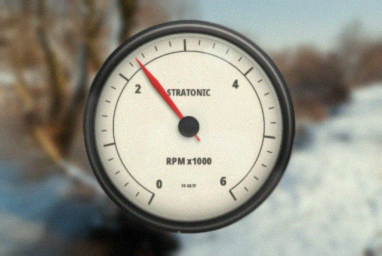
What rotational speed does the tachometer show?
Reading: 2300 rpm
